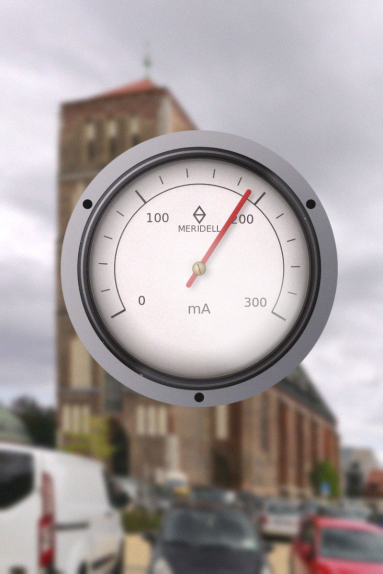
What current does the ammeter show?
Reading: 190 mA
